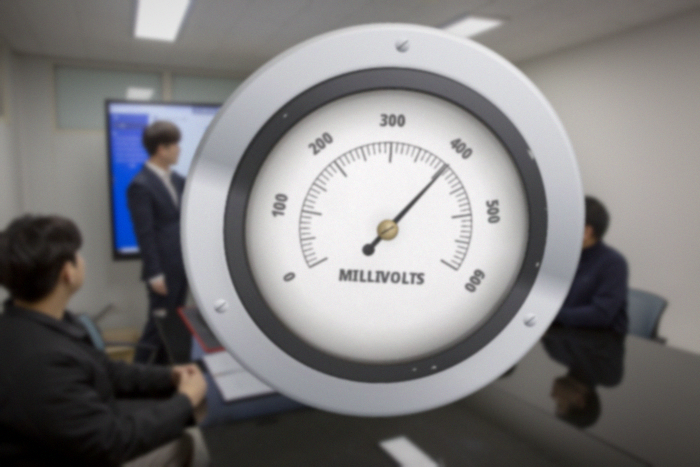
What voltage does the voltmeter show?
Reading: 400 mV
